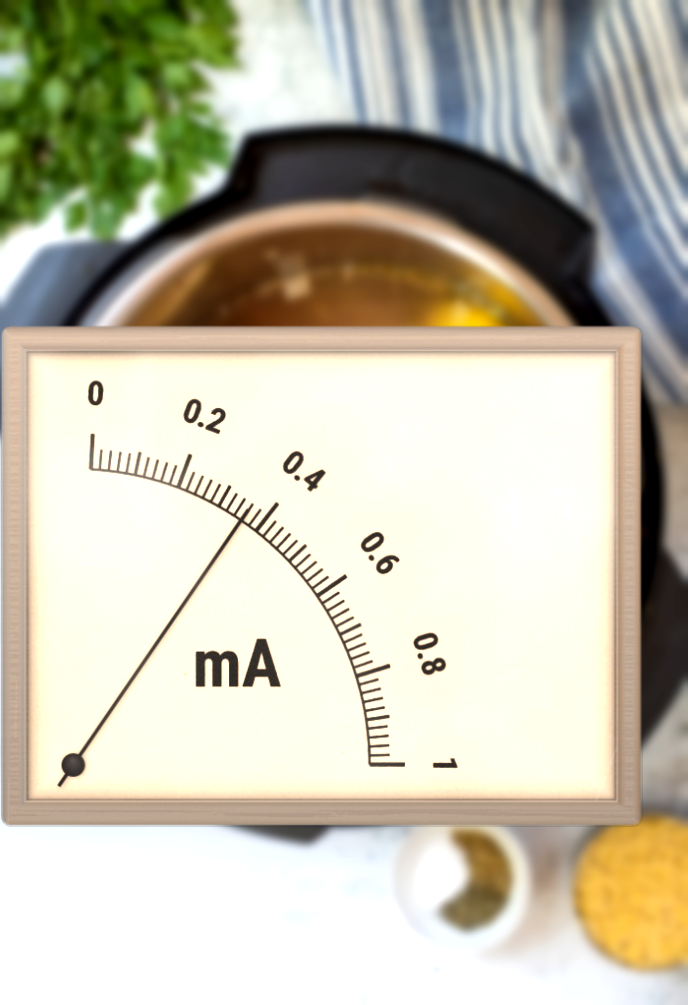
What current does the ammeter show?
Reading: 0.36 mA
